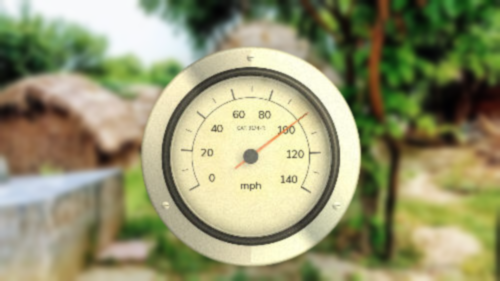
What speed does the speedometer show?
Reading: 100 mph
